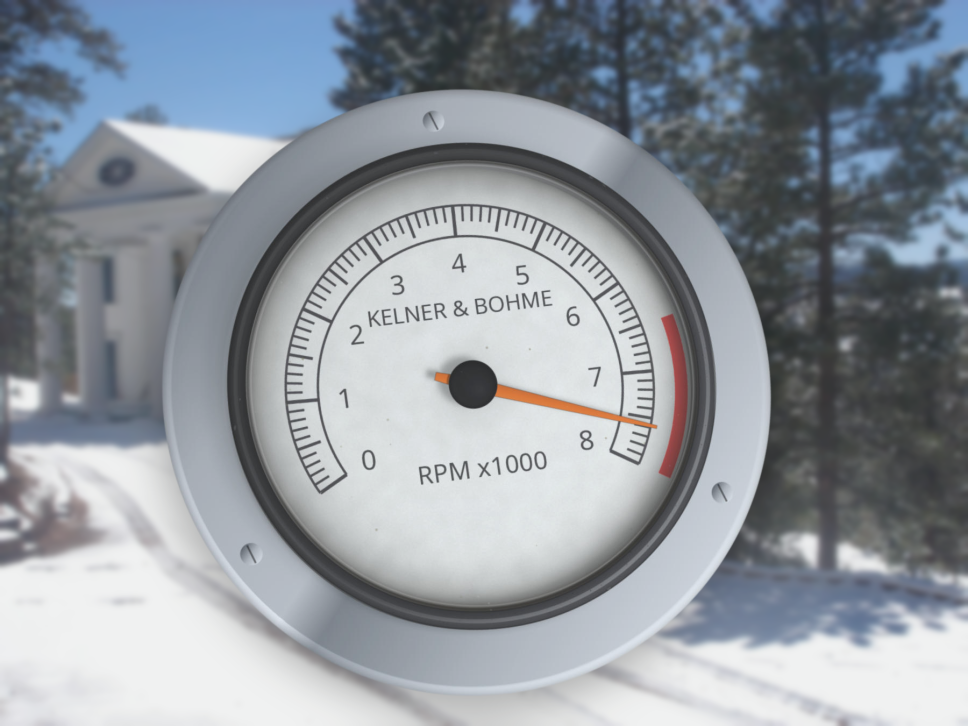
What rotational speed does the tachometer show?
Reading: 7600 rpm
